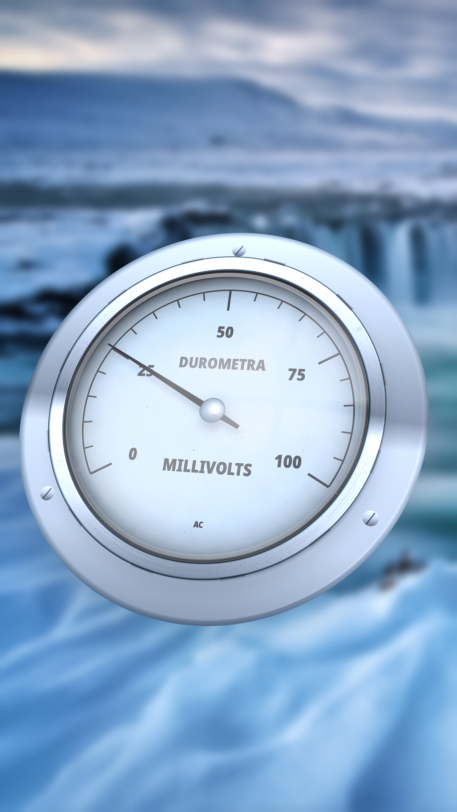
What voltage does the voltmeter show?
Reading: 25 mV
